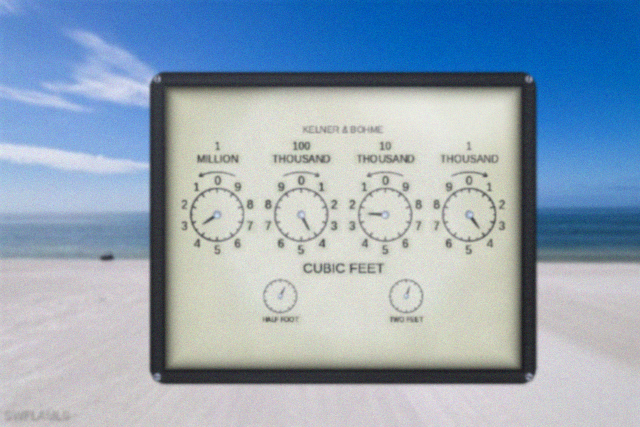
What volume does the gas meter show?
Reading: 342400 ft³
